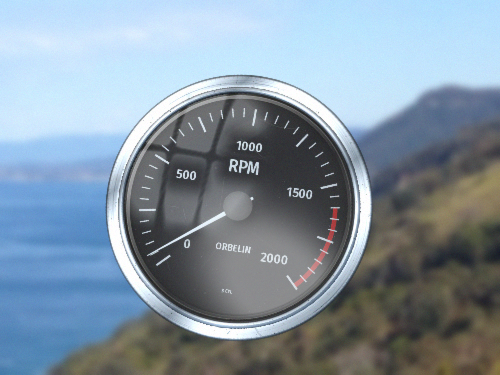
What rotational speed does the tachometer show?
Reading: 50 rpm
